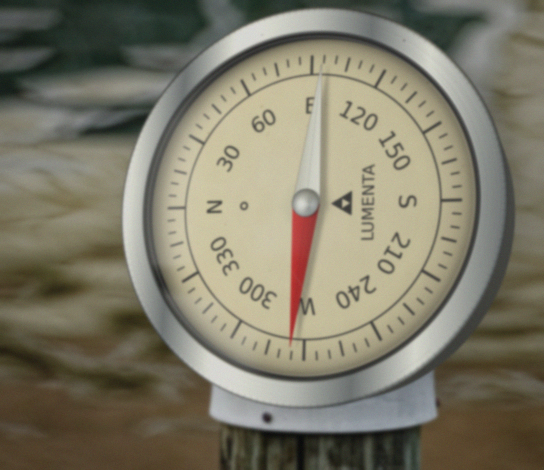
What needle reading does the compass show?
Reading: 275 °
